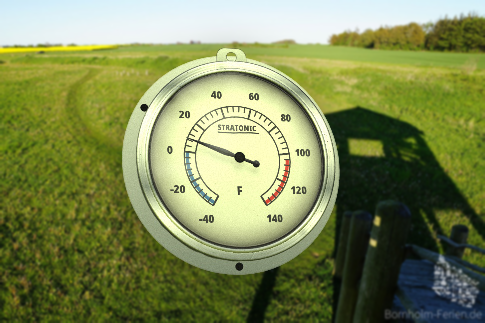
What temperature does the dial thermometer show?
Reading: 8 °F
